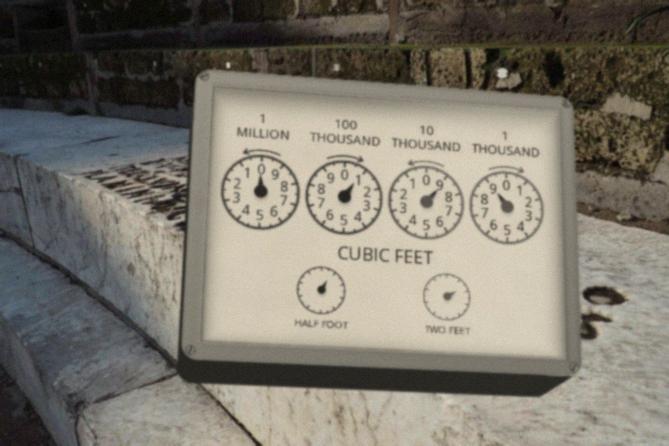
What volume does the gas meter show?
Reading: 8900 ft³
